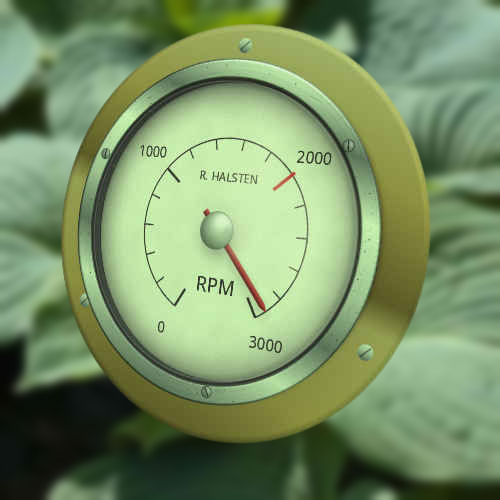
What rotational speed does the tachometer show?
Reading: 2900 rpm
